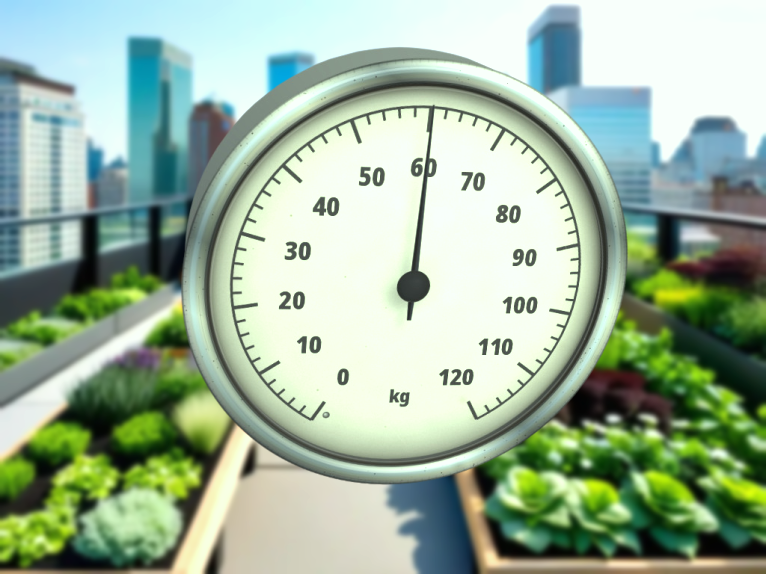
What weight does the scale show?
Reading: 60 kg
